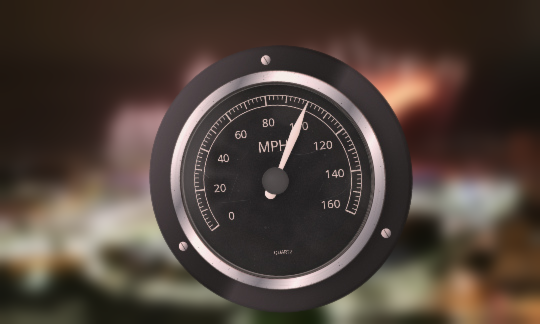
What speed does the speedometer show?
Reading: 100 mph
